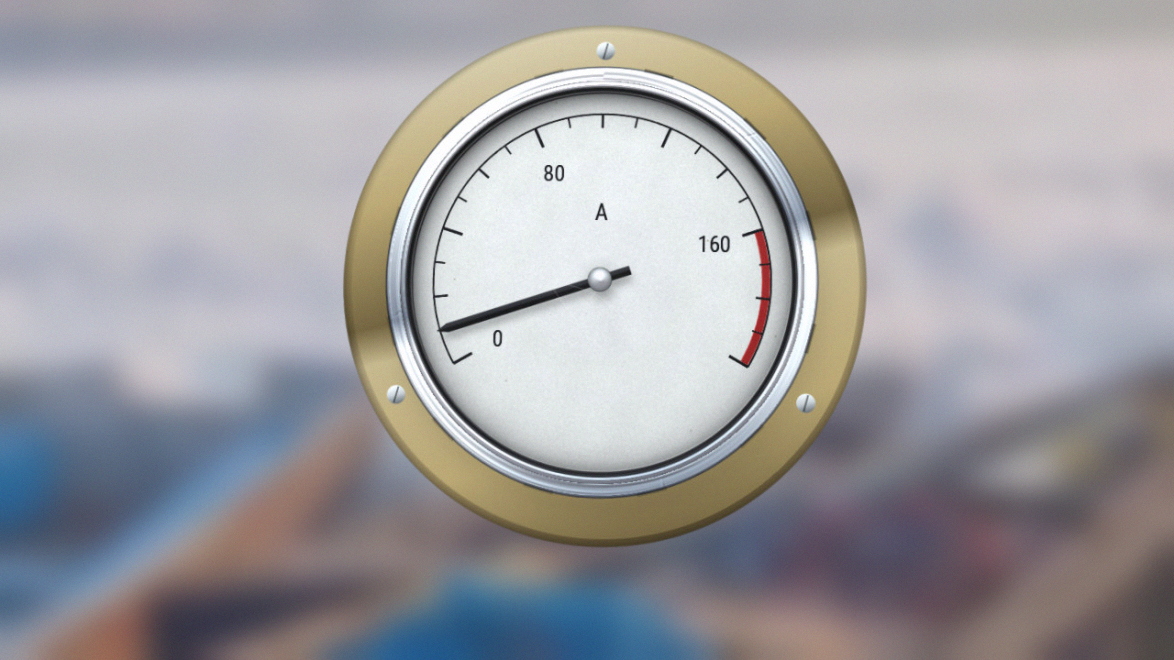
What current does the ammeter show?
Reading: 10 A
